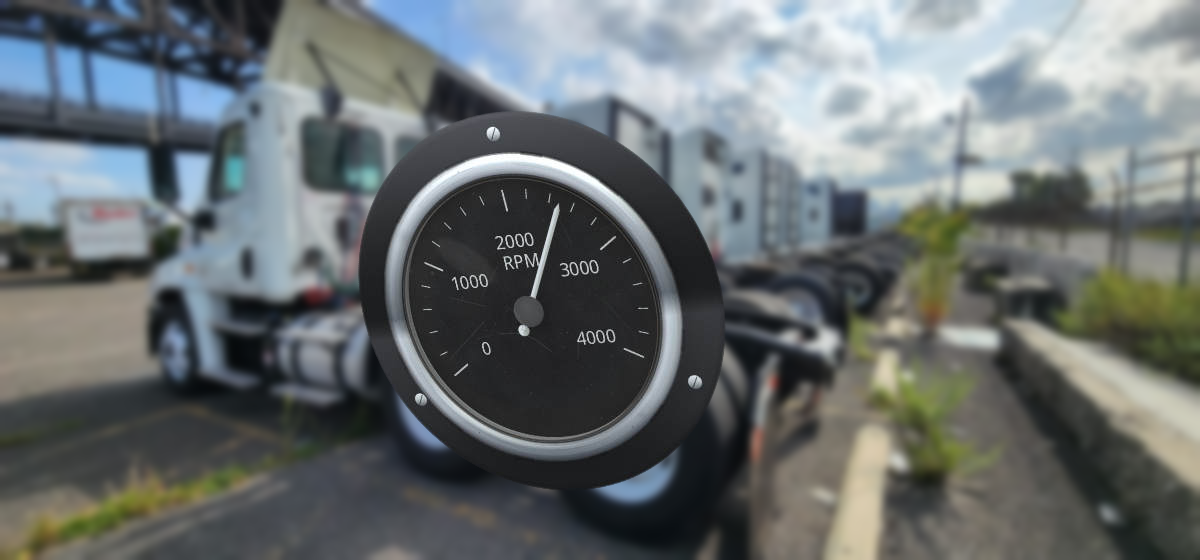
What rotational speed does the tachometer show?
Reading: 2500 rpm
